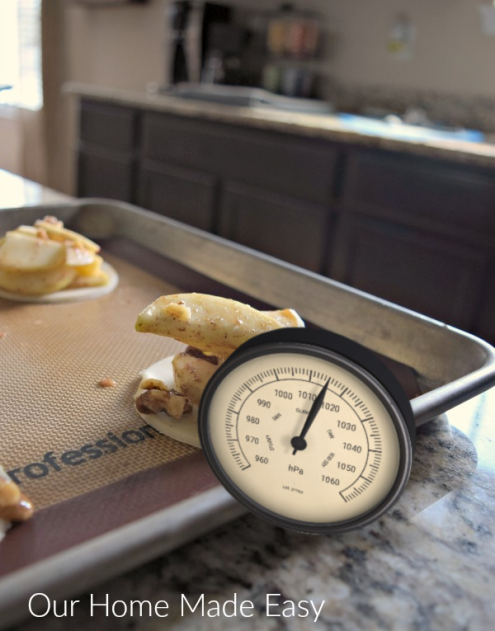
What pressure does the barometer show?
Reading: 1015 hPa
